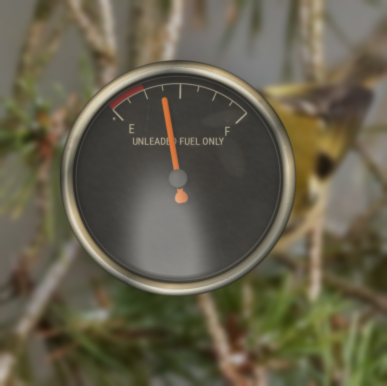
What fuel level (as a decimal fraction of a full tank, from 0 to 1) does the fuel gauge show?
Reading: 0.375
